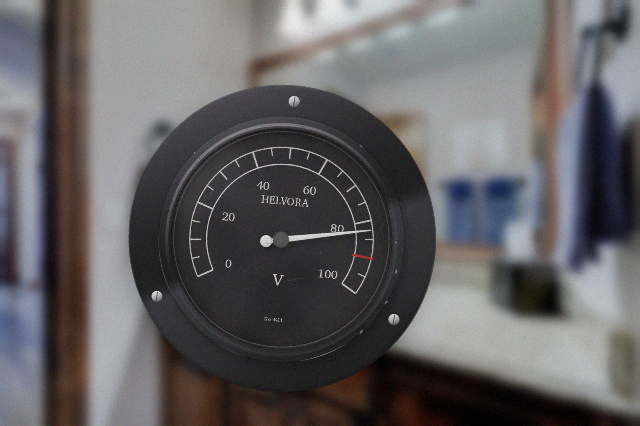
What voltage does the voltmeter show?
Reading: 82.5 V
